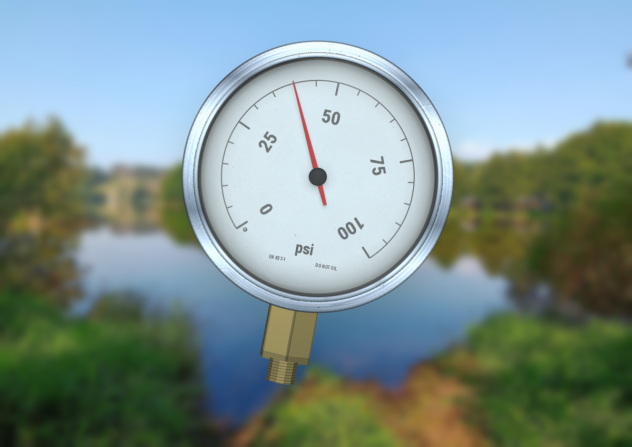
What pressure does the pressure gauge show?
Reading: 40 psi
